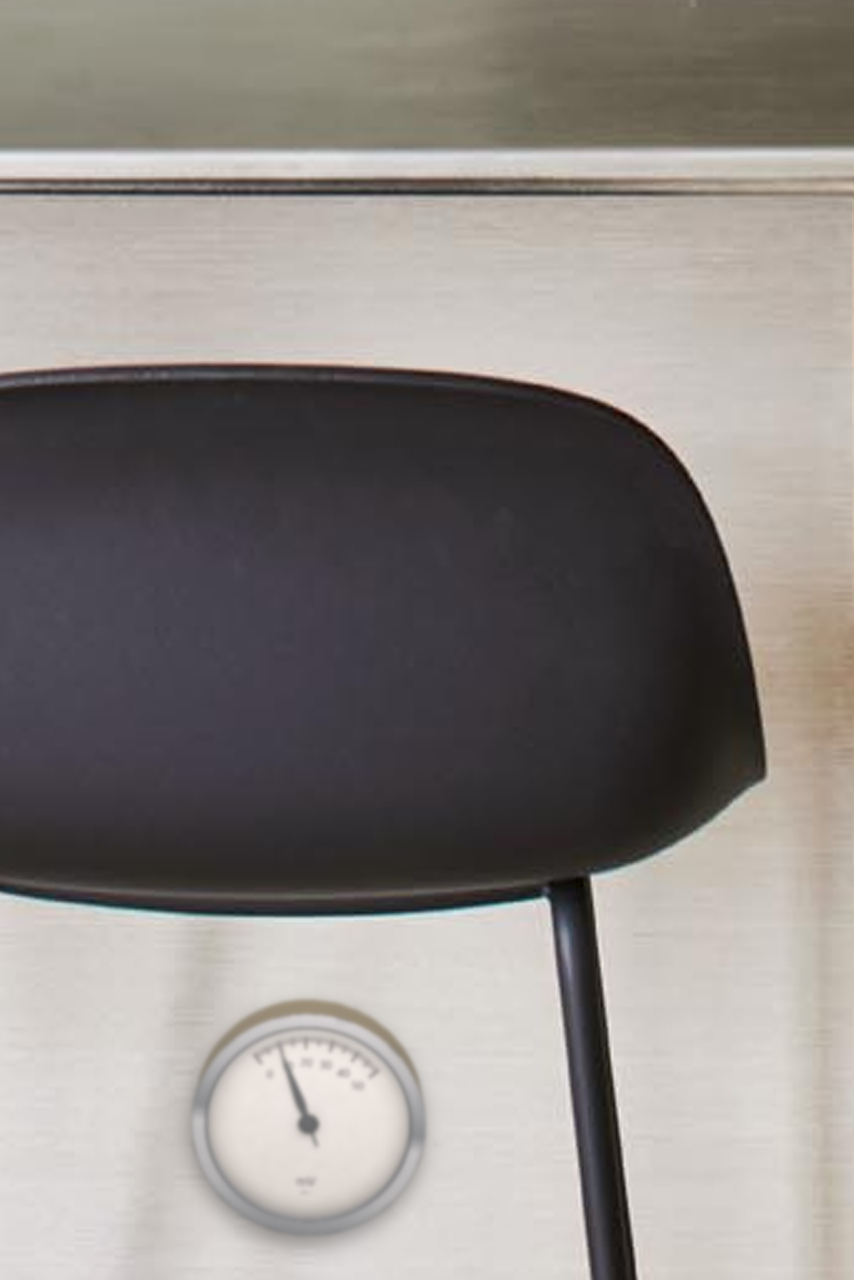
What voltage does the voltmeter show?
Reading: 10 mV
